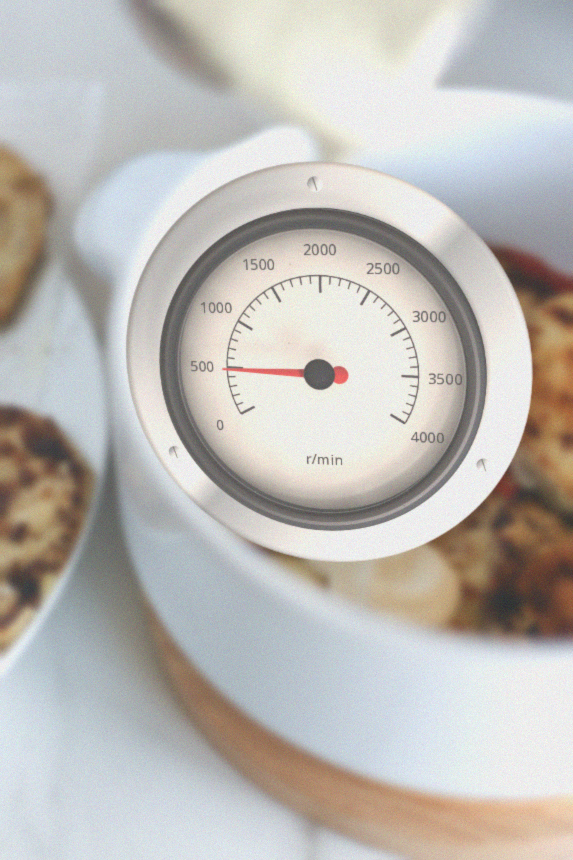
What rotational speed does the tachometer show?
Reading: 500 rpm
